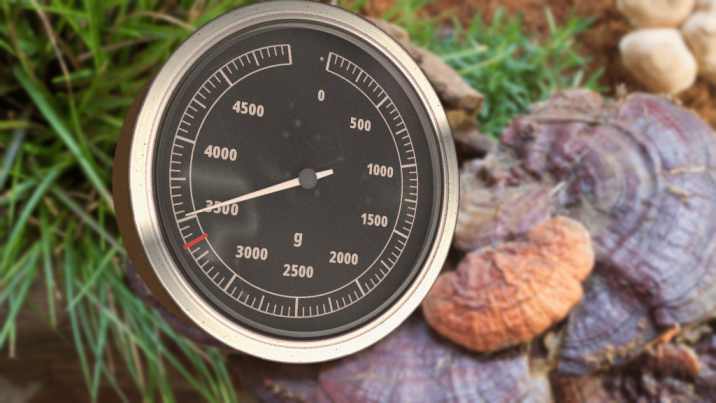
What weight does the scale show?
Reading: 3525 g
